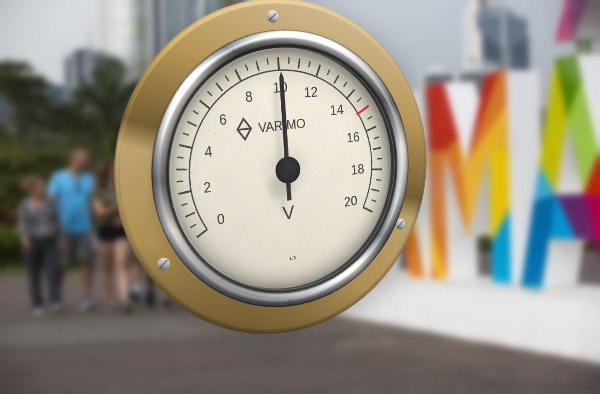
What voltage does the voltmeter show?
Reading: 10 V
